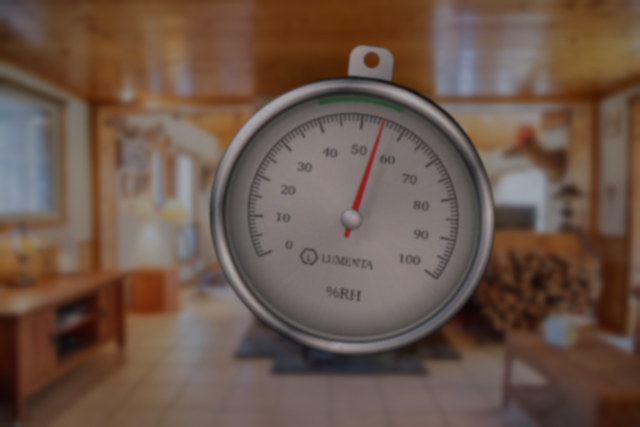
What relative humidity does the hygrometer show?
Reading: 55 %
